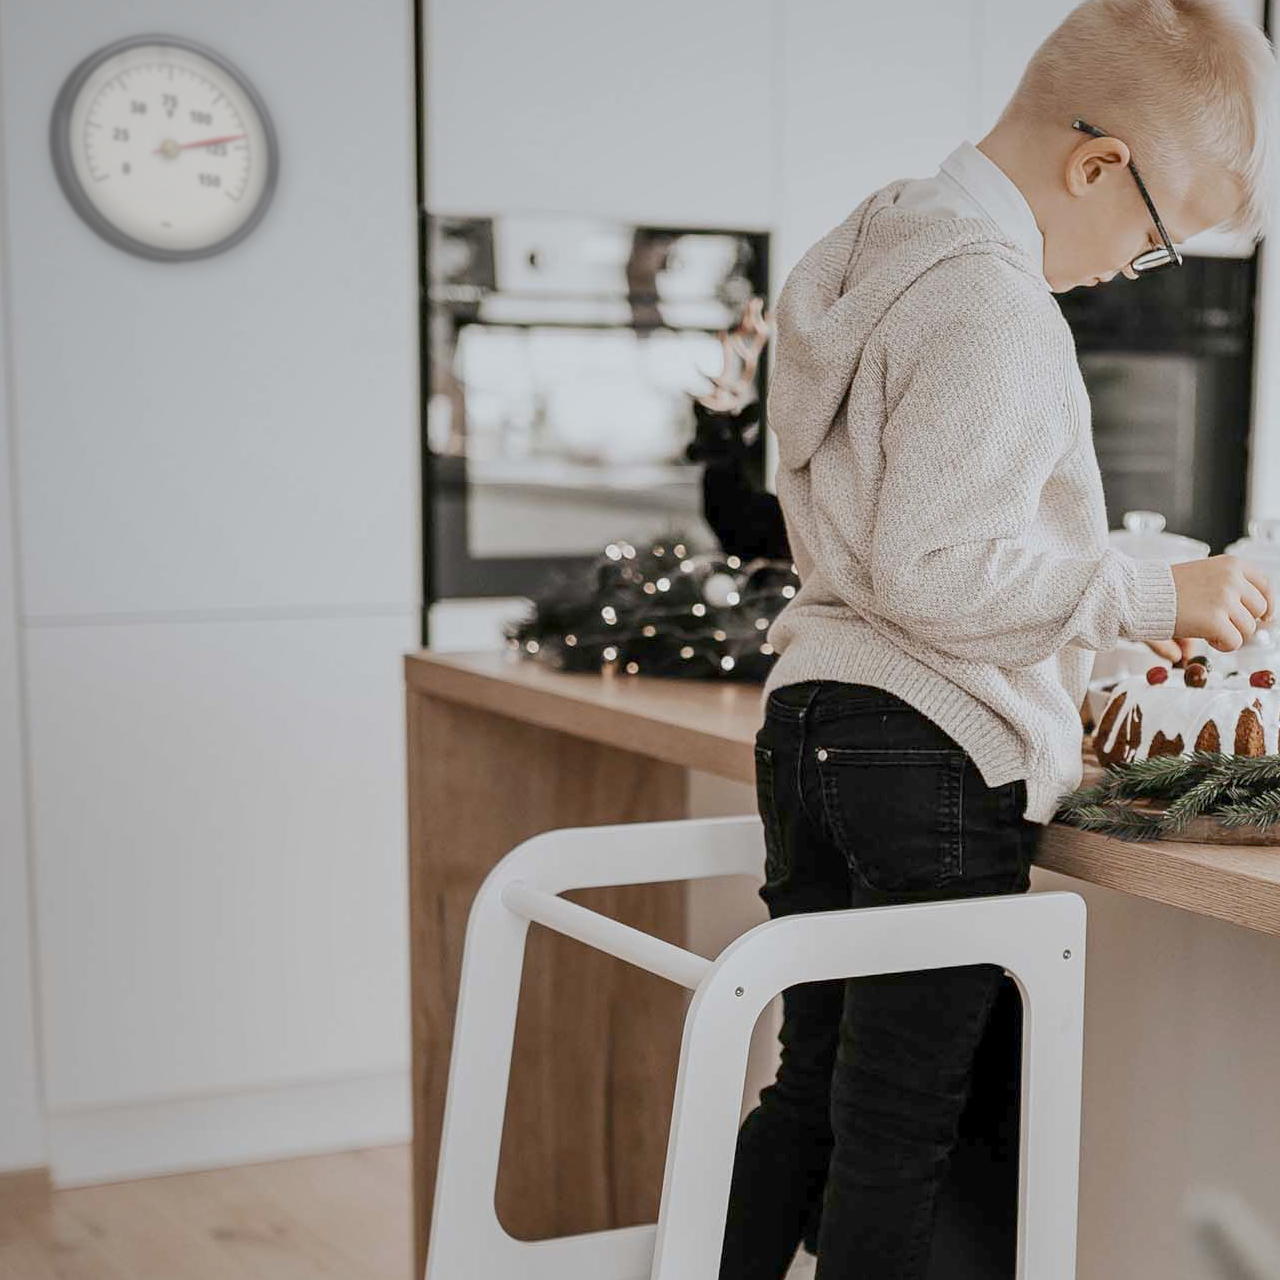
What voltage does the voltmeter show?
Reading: 120 V
